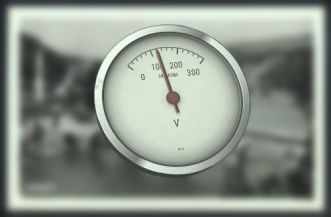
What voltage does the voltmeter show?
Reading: 120 V
